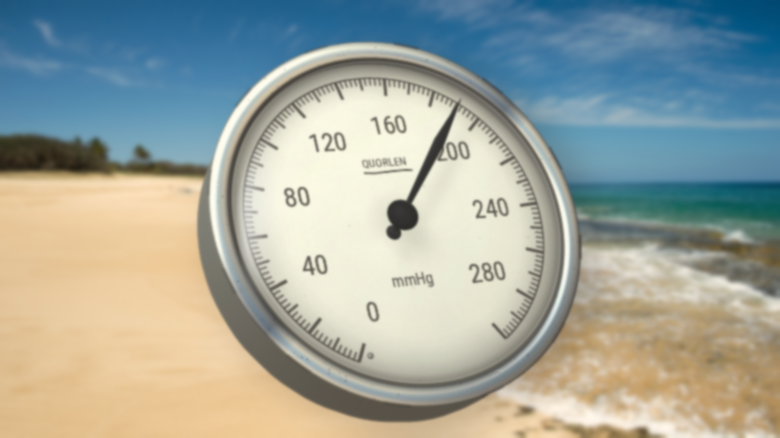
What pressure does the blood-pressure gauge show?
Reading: 190 mmHg
